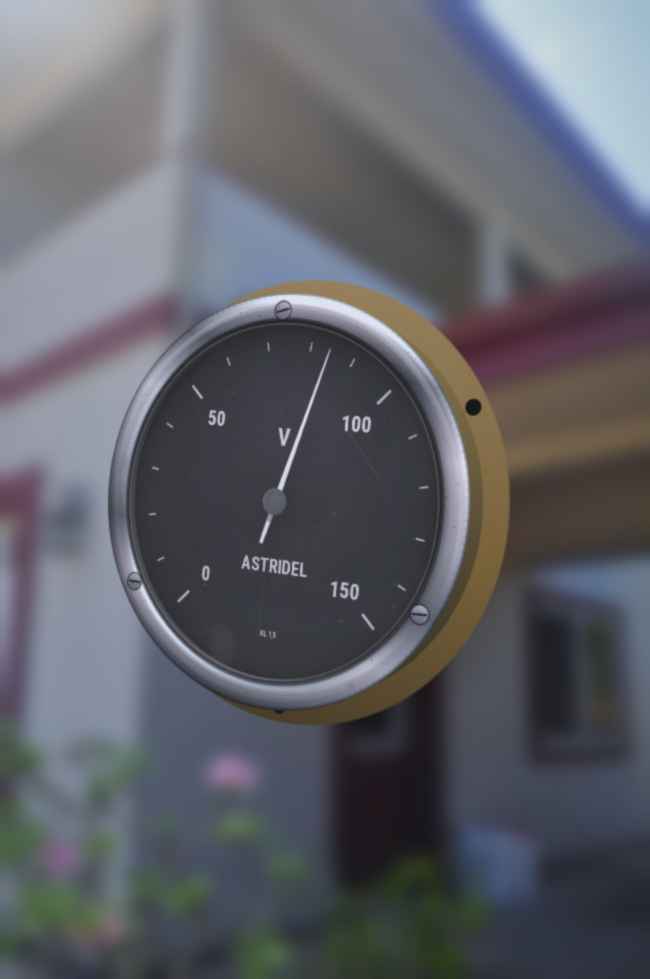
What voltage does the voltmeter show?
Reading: 85 V
